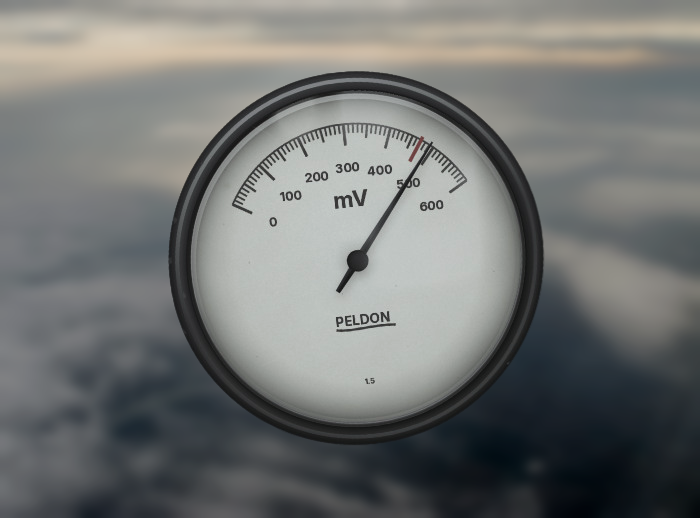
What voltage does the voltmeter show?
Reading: 490 mV
